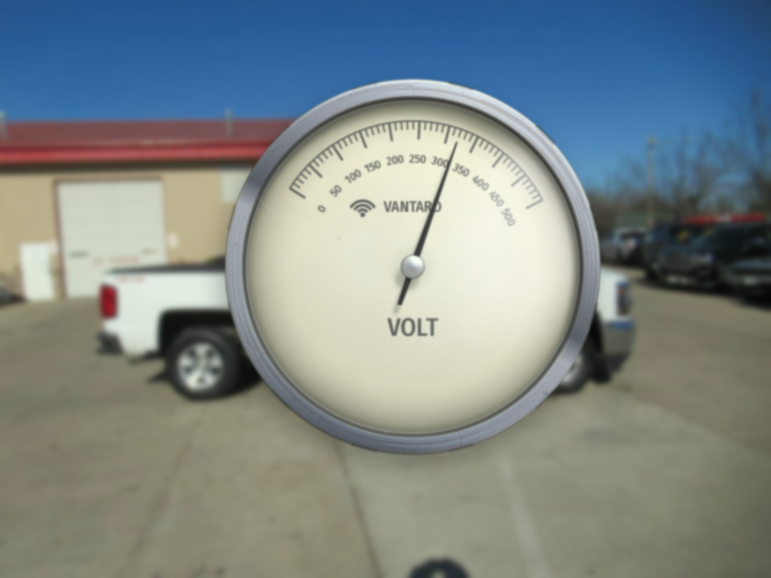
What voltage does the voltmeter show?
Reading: 320 V
